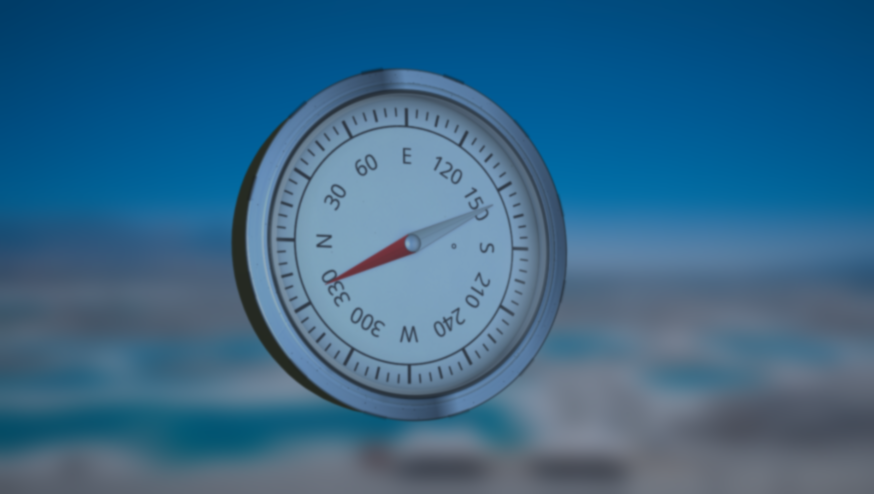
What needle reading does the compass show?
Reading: 335 °
